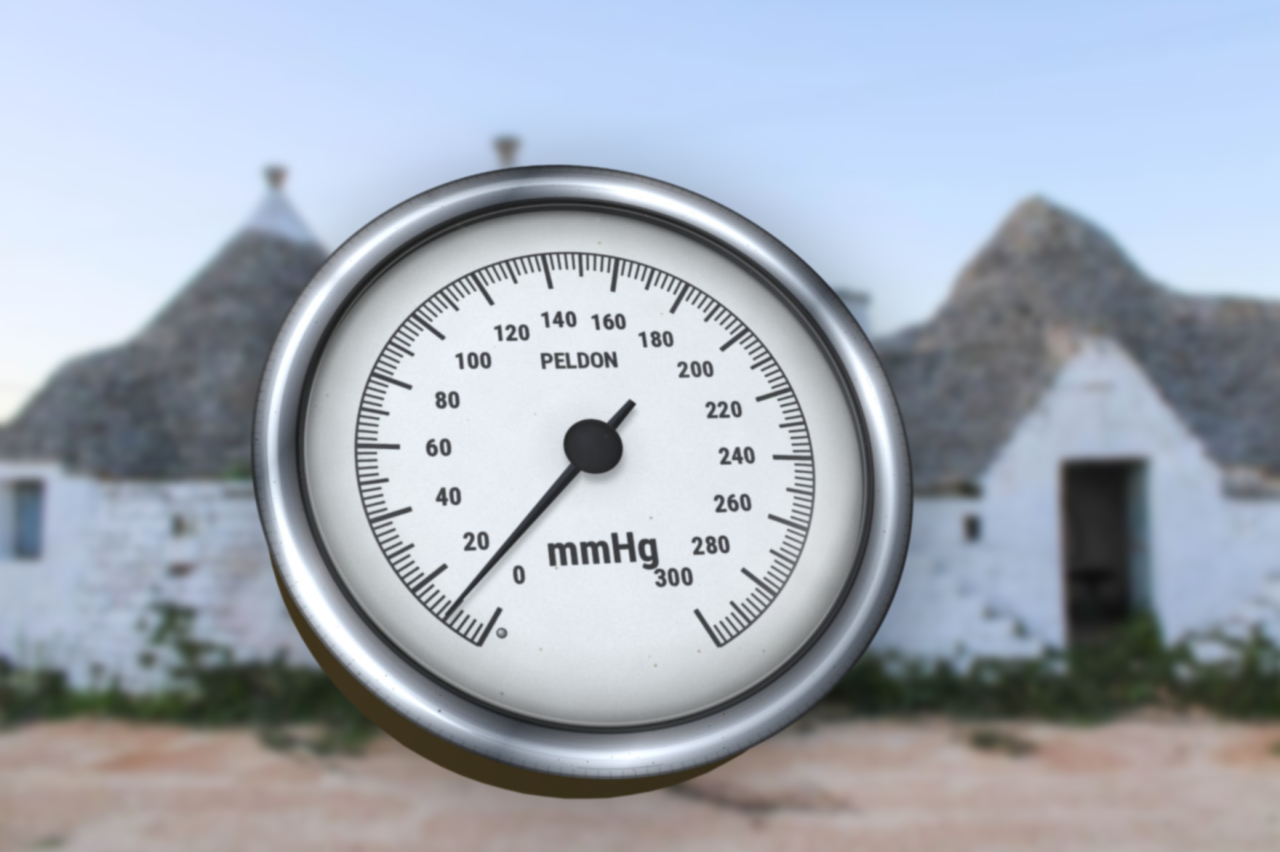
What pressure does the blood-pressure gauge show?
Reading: 10 mmHg
